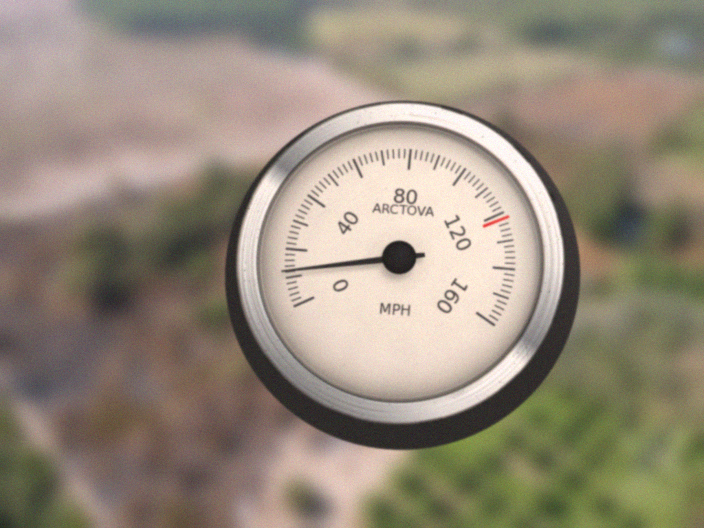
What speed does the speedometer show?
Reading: 12 mph
